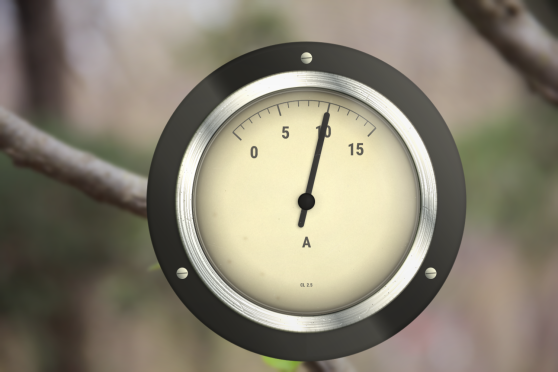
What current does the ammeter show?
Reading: 10 A
